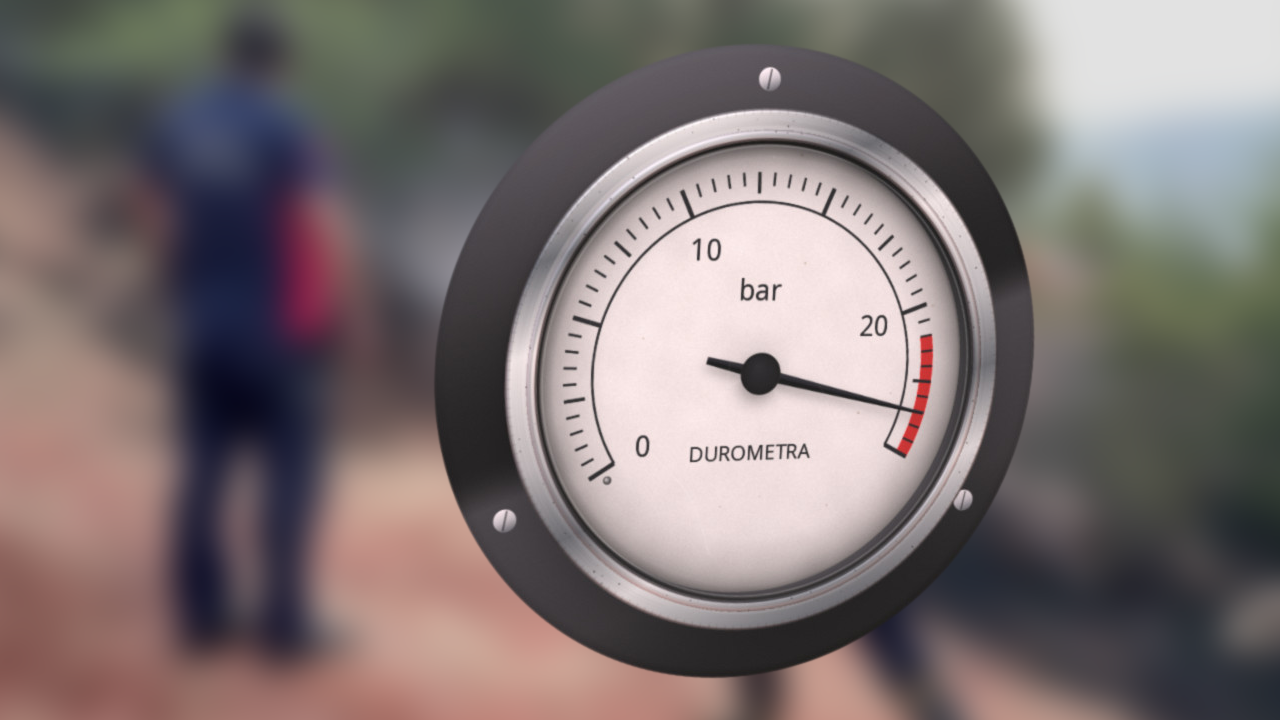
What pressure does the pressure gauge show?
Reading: 23.5 bar
